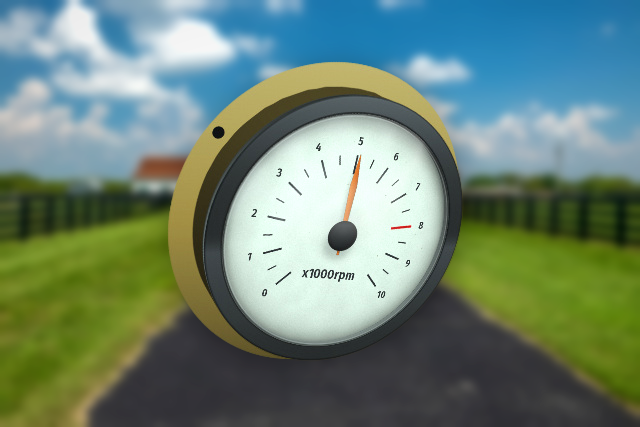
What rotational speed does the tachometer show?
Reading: 5000 rpm
